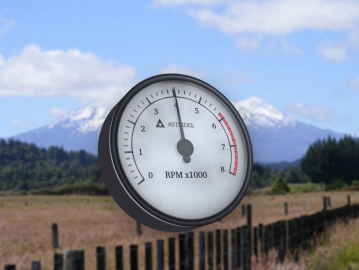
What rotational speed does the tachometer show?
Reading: 4000 rpm
